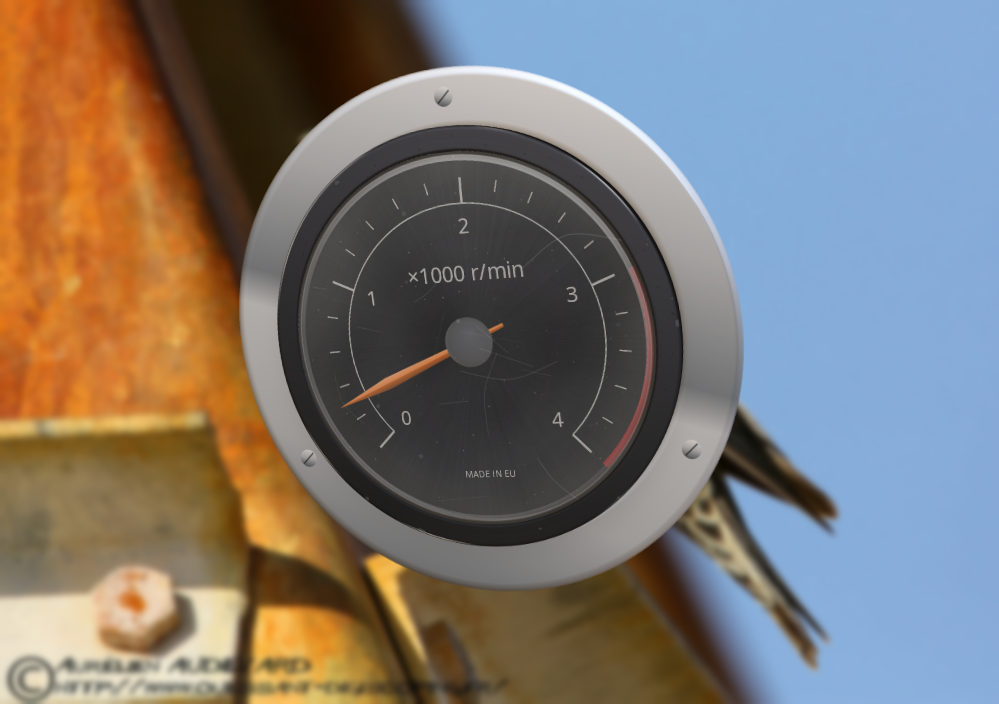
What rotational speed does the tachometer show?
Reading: 300 rpm
